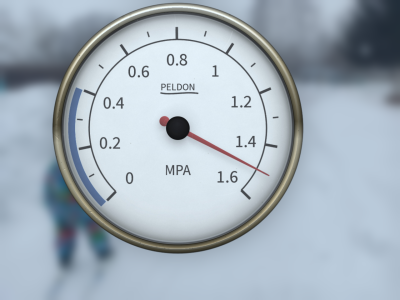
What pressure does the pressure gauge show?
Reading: 1.5 MPa
